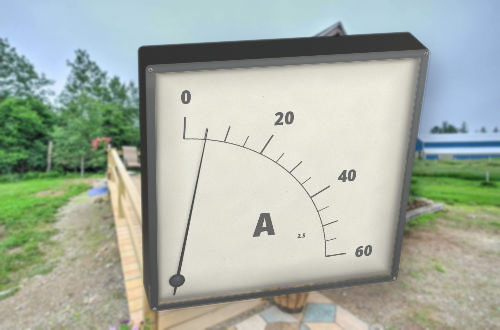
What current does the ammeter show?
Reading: 5 A
